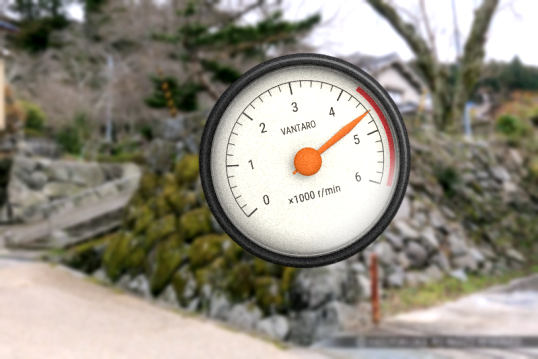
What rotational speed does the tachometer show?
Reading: 4600 rpm
